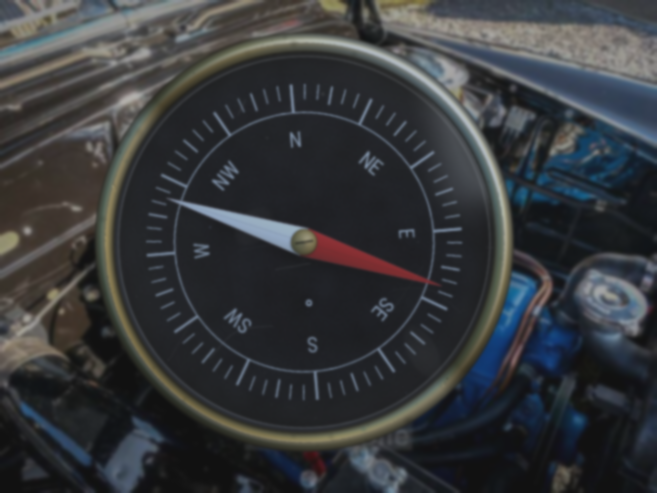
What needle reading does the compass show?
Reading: 112.5 °
